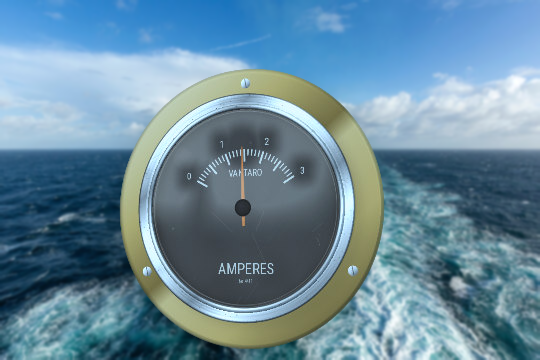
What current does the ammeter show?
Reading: 1.5 A
